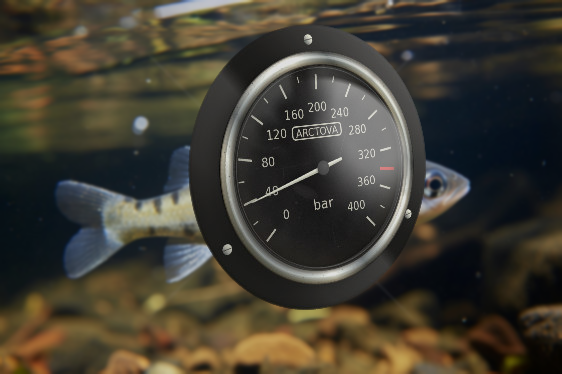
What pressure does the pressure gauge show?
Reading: 40 bar
